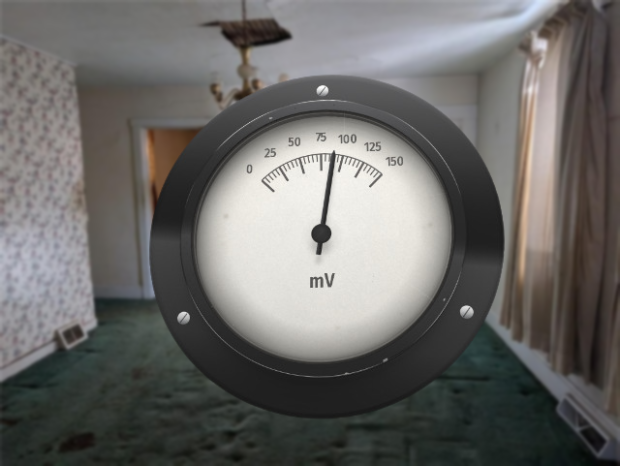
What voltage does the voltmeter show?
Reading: 90 mV
